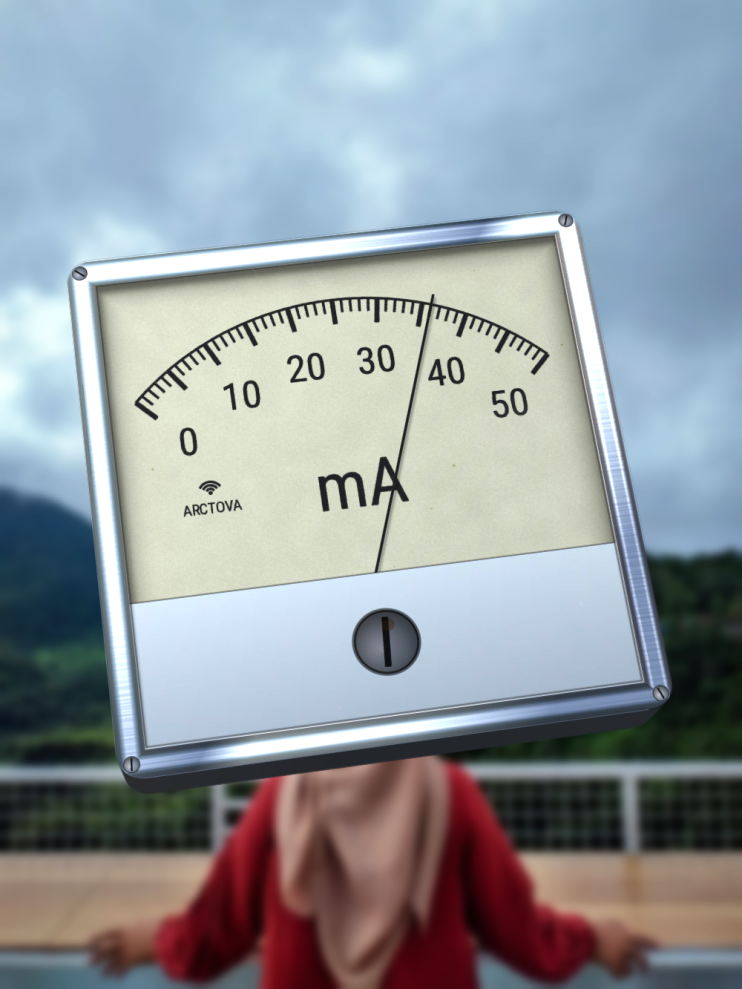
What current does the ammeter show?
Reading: 36 mA
